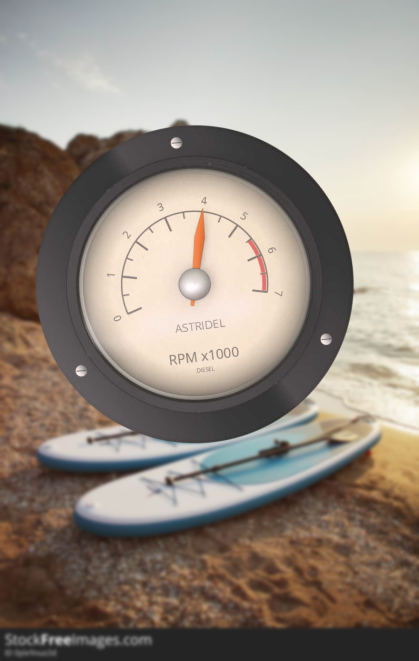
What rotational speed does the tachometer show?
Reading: 4000 rpm
